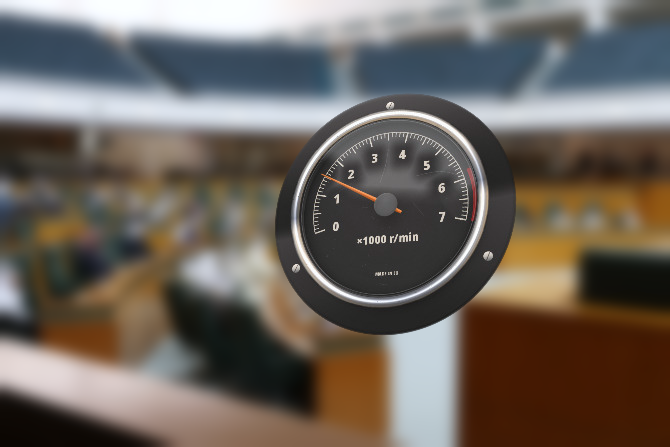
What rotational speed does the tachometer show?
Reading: 1500 rpm
